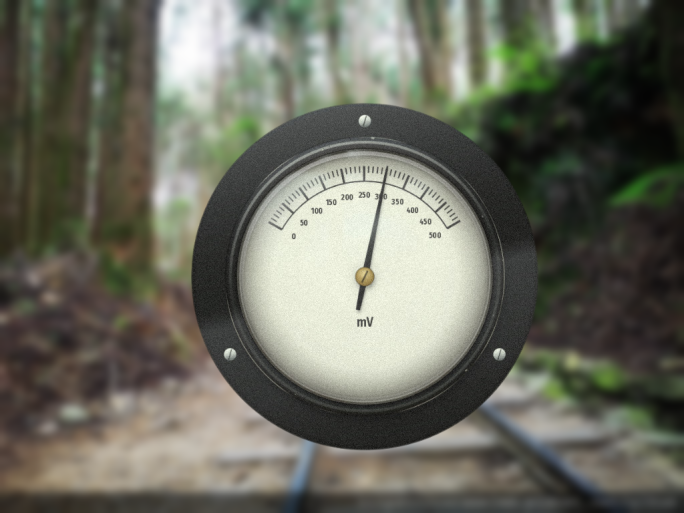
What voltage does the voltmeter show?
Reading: 300 mV
